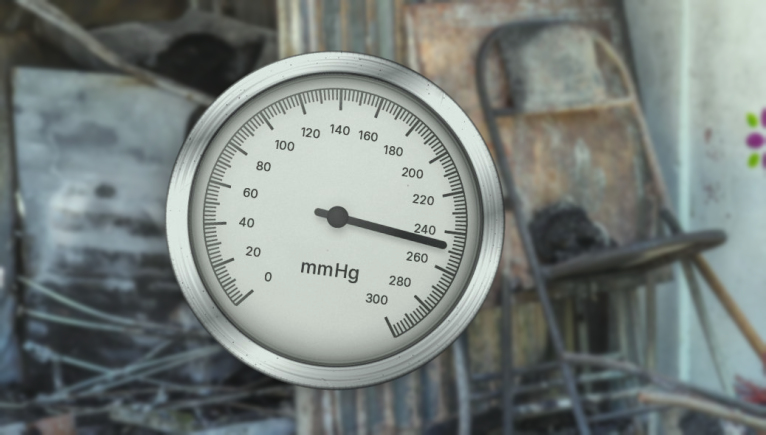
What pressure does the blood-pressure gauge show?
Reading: 248 mmHg
